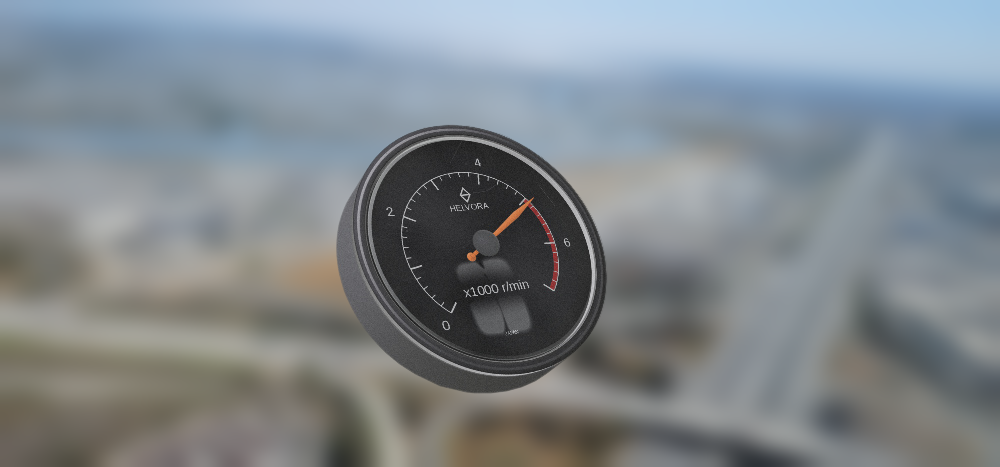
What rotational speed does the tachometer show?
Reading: 5100 rpm
